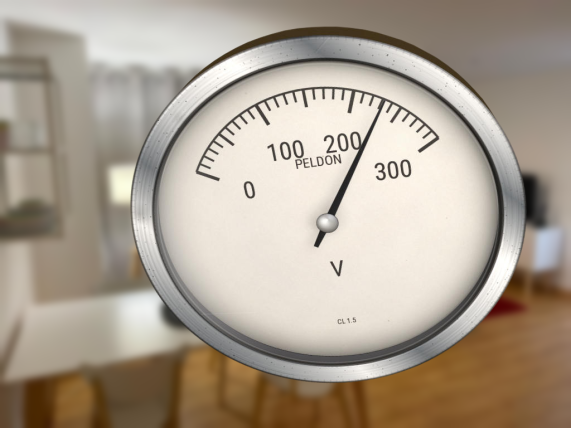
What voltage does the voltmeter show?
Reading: 230 V
